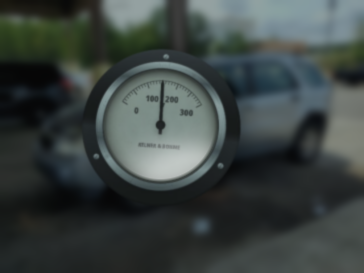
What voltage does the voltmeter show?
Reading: 150 V
